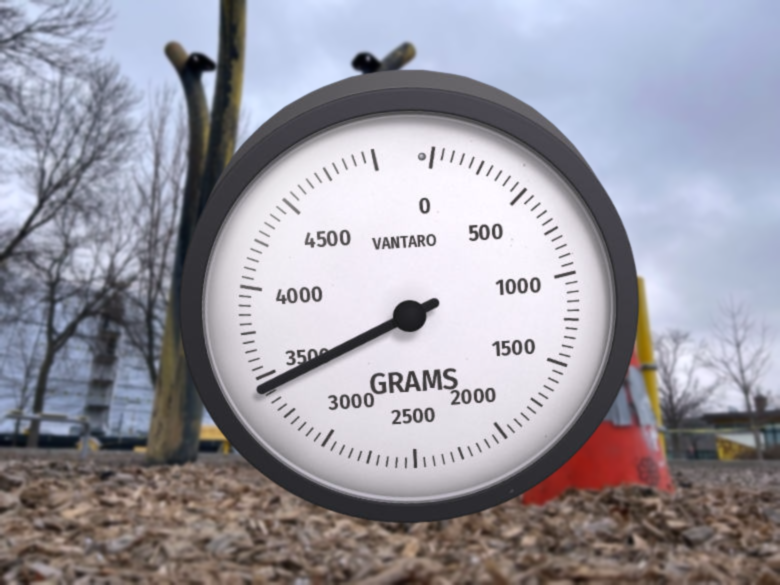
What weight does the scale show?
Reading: 3450 g
